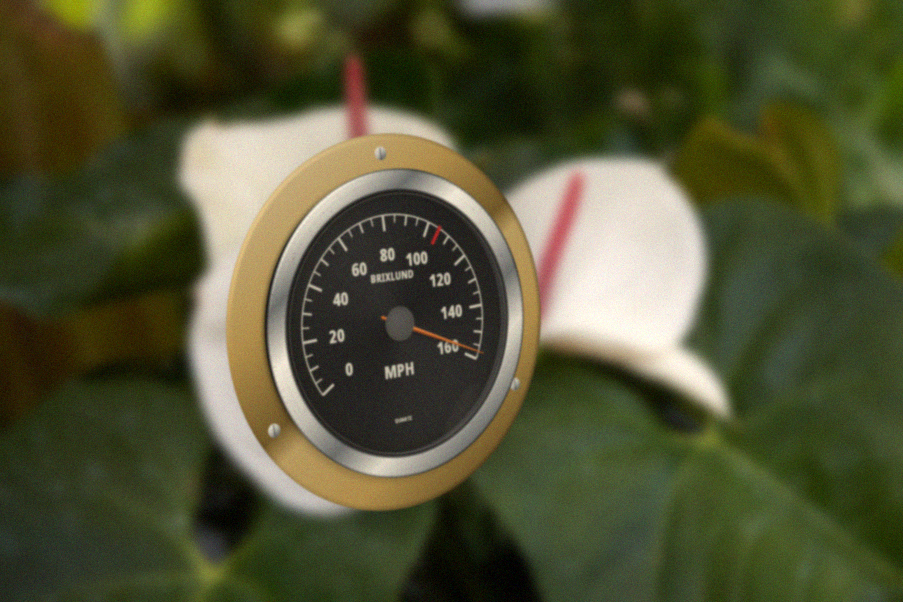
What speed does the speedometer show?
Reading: 157.5 mph
